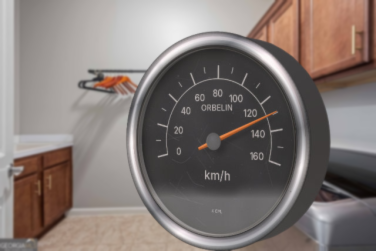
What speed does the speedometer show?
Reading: 130 km/h
